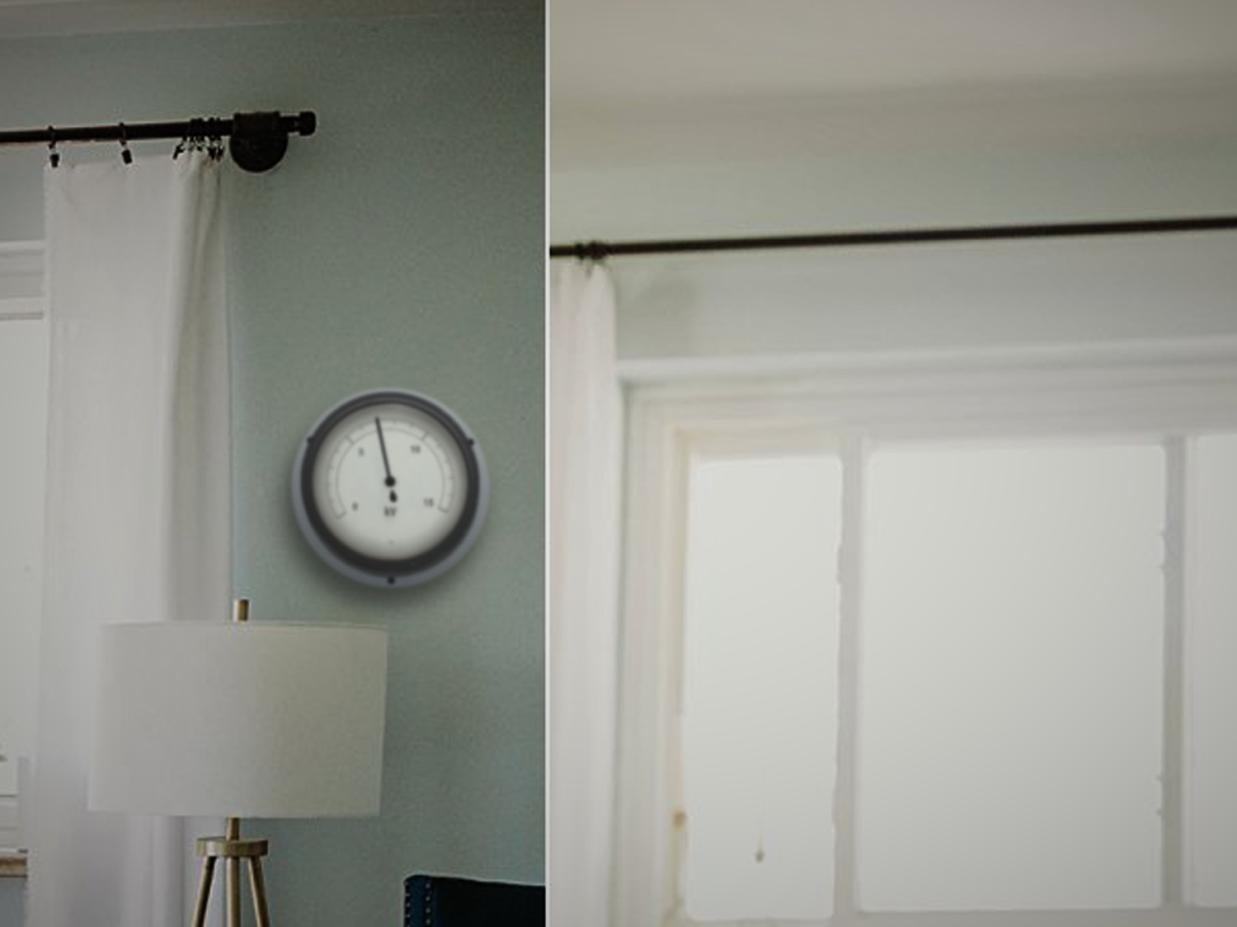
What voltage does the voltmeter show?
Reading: 7 kV
